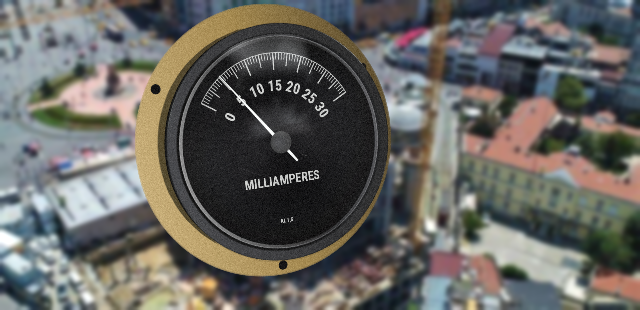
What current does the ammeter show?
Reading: 5 mA
